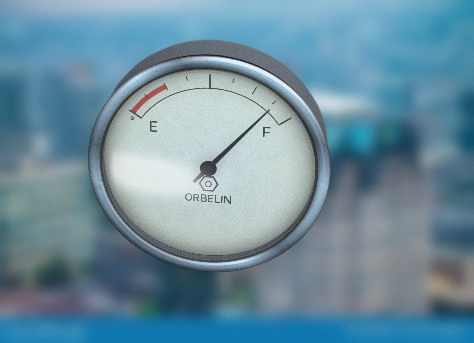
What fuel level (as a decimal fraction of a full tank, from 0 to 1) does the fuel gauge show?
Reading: 0.875
